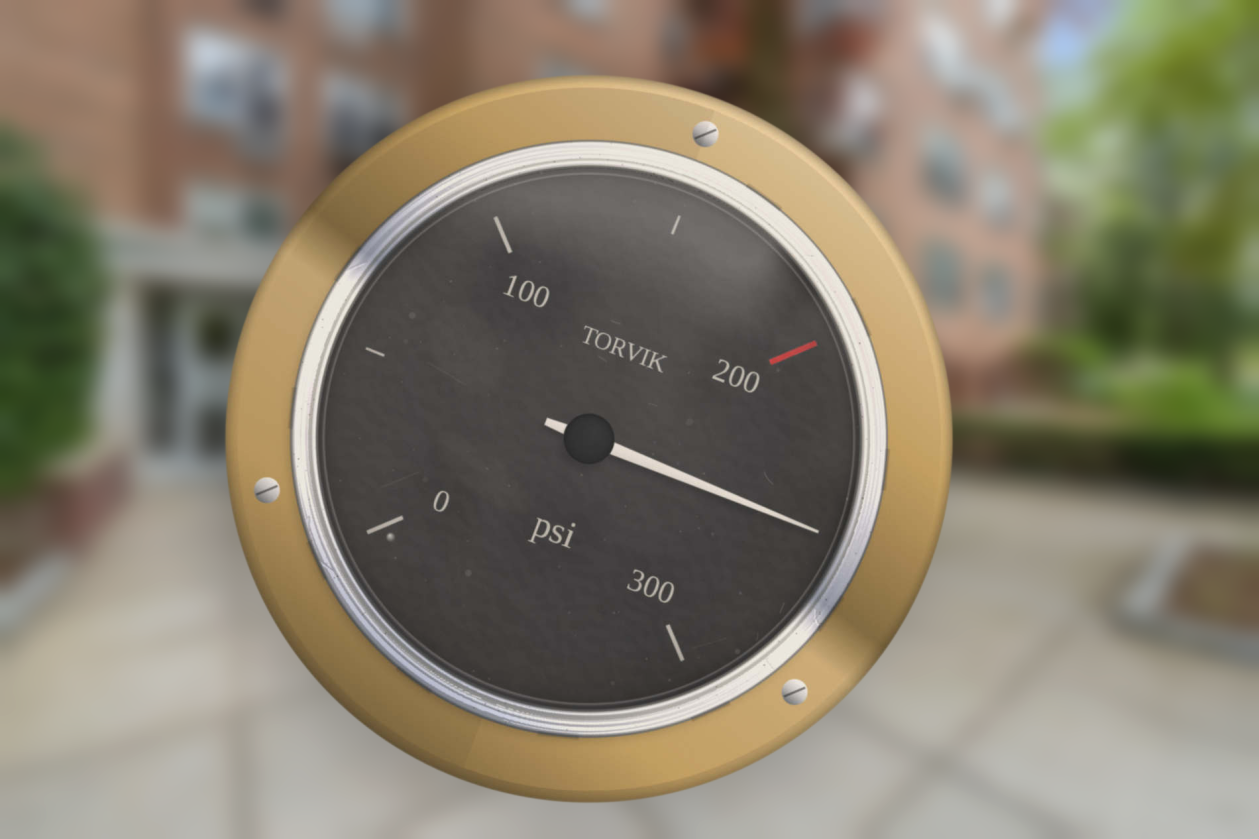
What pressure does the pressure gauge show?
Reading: 250 psi
